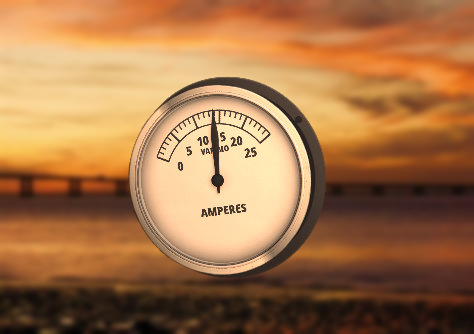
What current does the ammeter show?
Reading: 14 A
